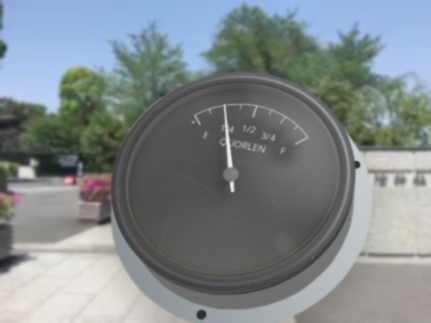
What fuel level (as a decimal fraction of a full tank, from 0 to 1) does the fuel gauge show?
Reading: 0.25
